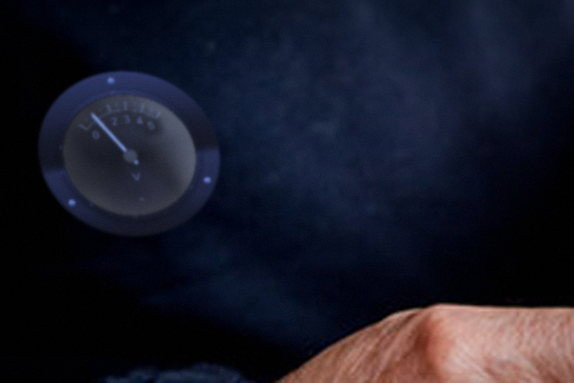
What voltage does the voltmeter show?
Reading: 1 V
